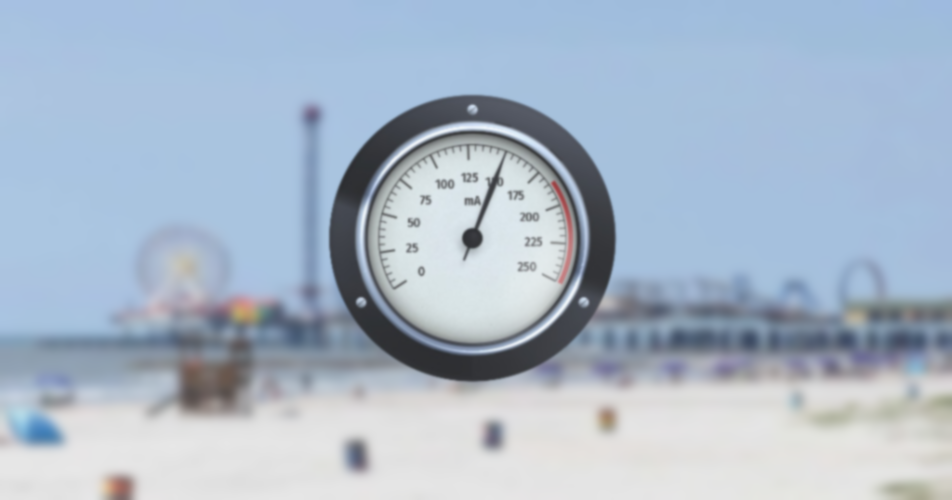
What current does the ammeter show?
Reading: 150 mA
